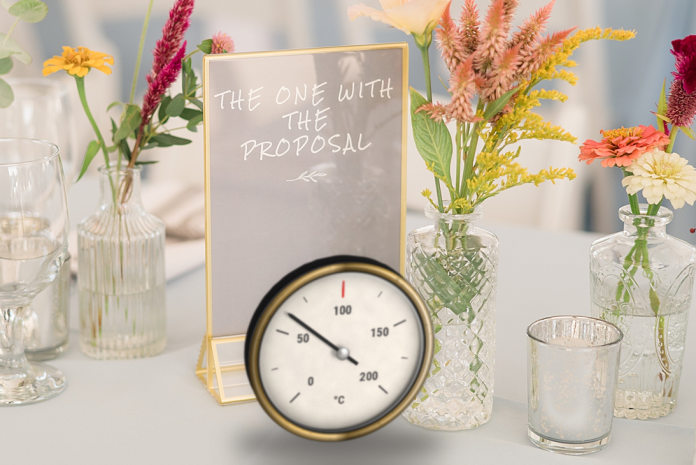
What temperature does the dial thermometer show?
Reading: 62.5 °C
